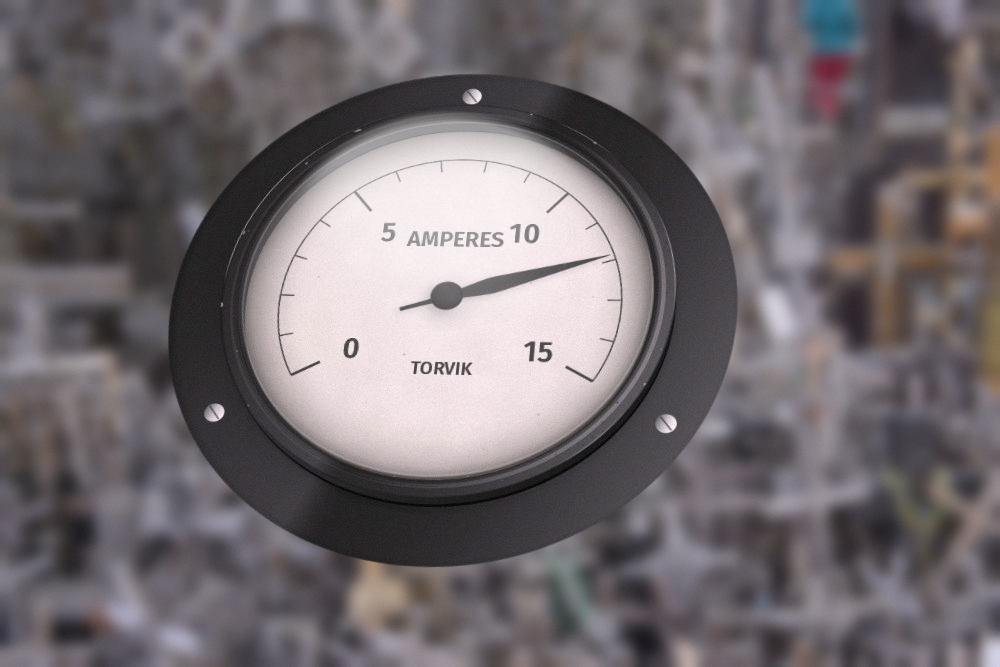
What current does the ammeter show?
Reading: 12 A
